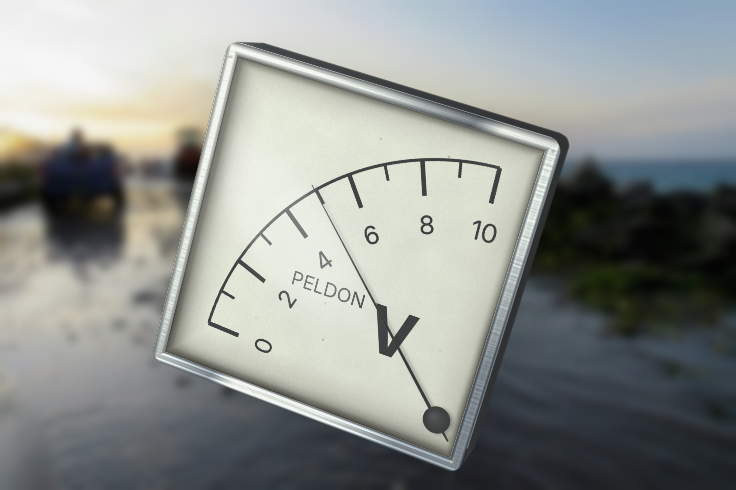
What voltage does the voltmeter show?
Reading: 5 V
